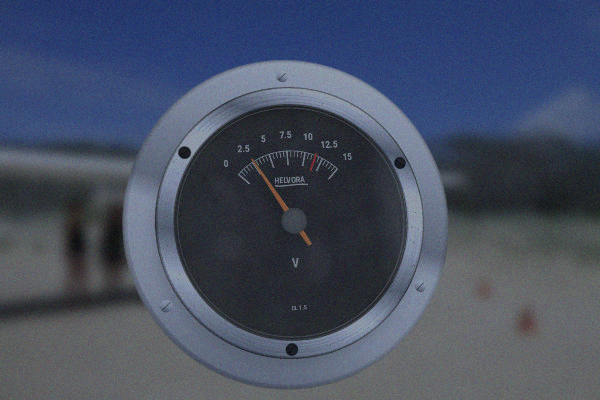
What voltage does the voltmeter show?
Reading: 2.5 V
